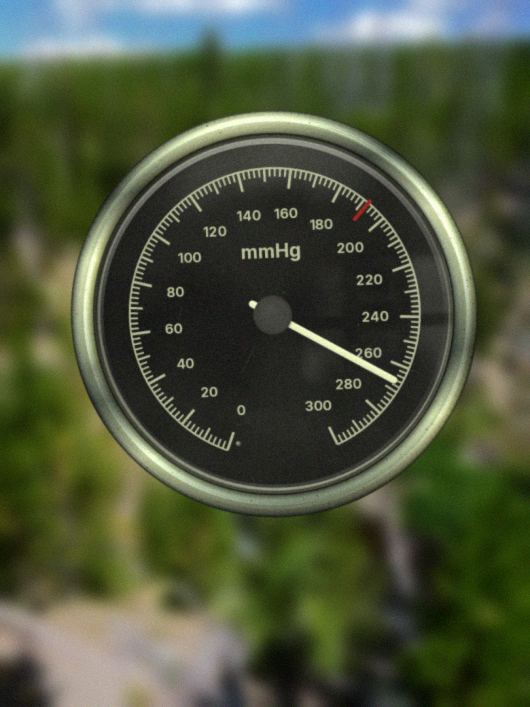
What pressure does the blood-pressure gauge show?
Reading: 266 mmHg
